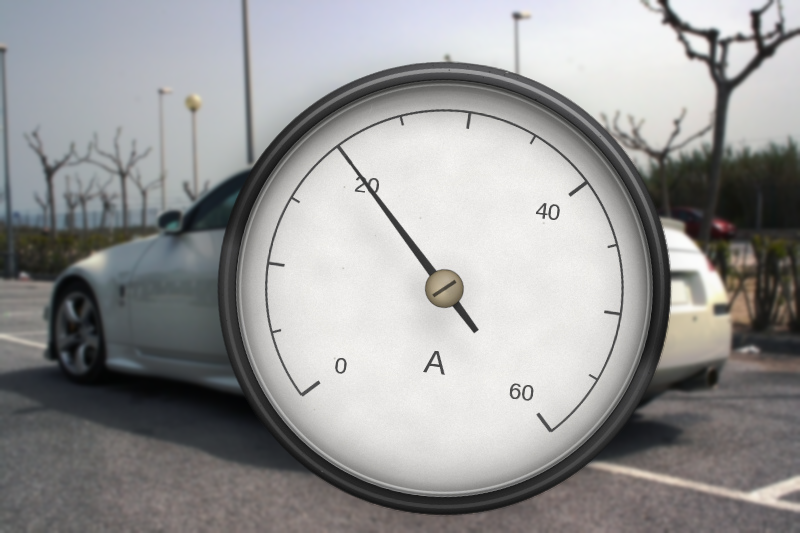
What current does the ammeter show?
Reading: 20 A
